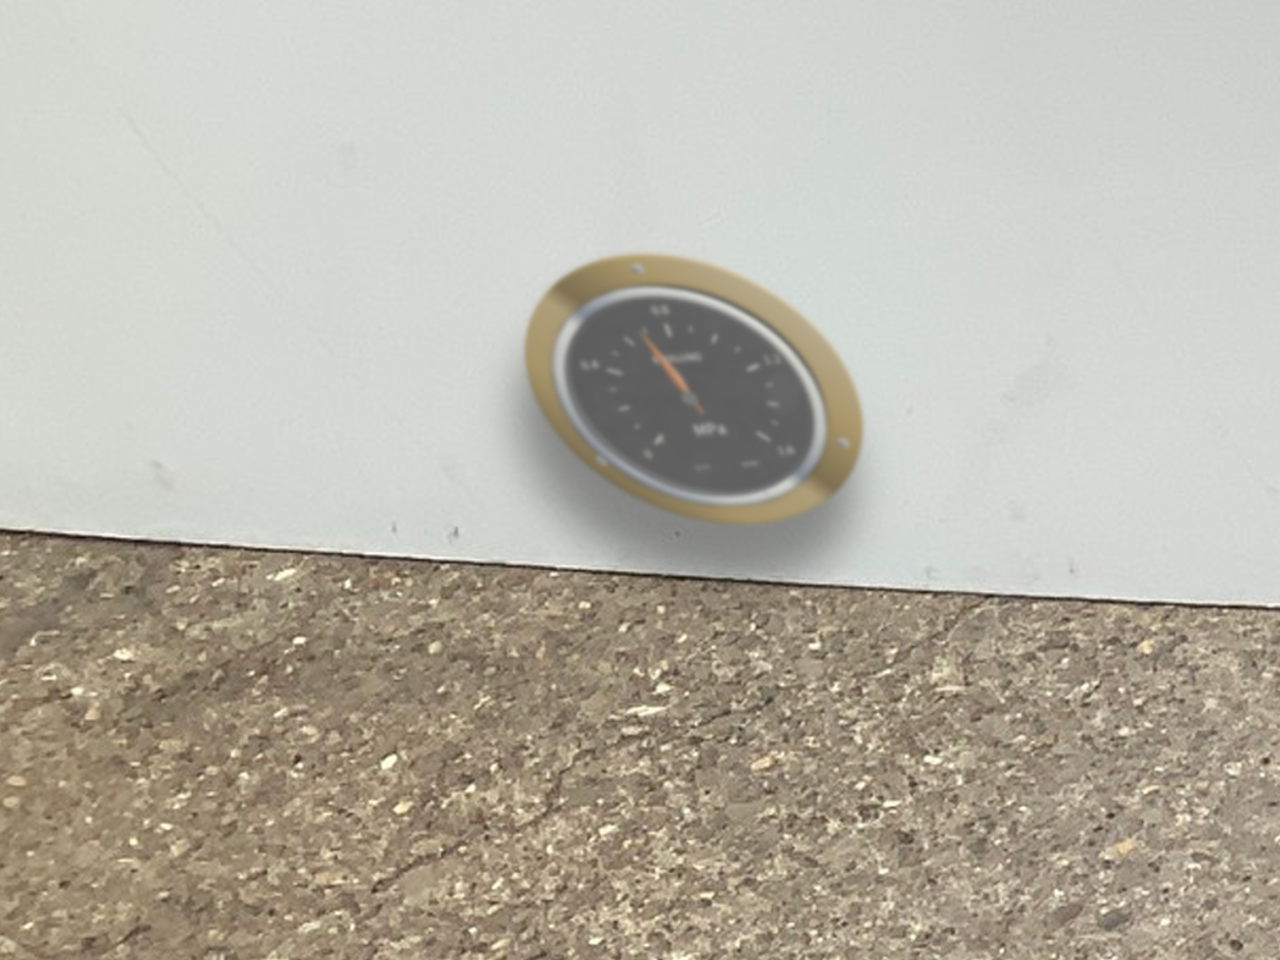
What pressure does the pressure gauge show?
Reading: 0.7 MPa
